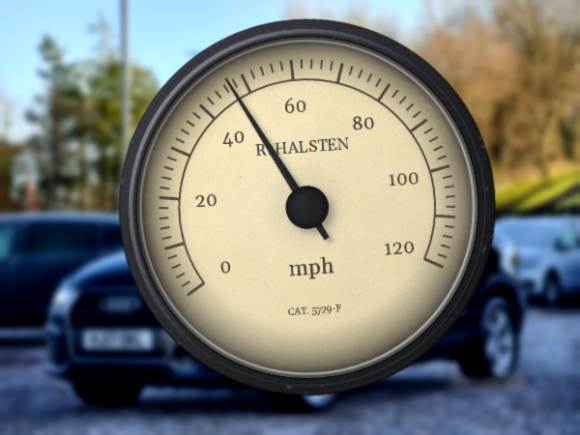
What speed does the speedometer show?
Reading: 47 mph
